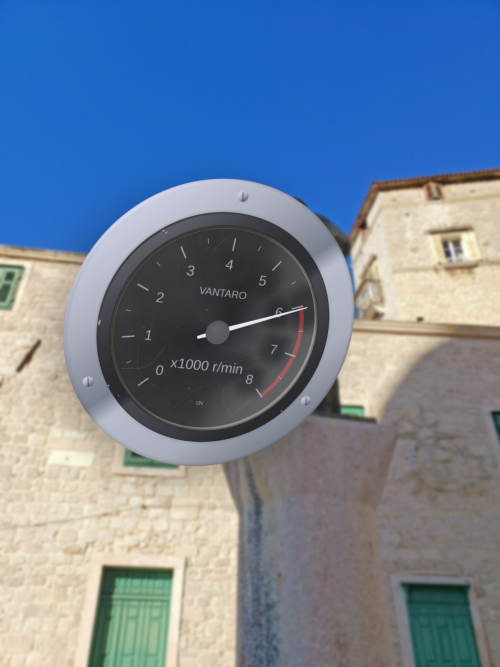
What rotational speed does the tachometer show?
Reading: 6000 rpm
